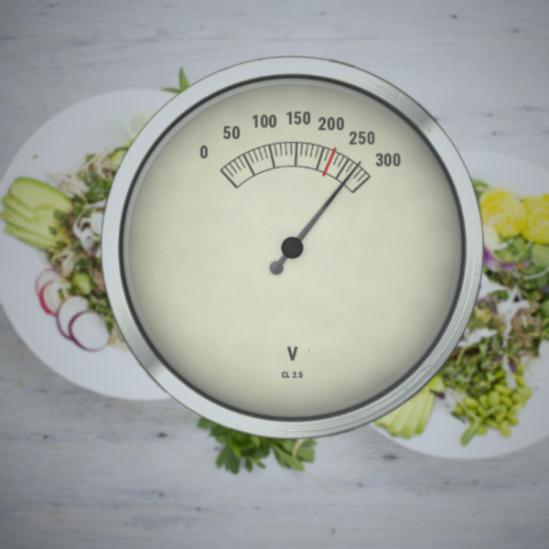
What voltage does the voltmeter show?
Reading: 270 V
